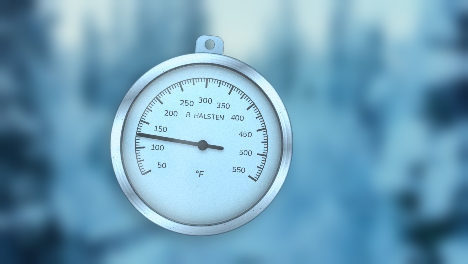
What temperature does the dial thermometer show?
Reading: 125 °F
